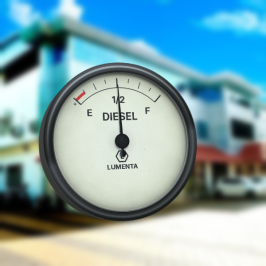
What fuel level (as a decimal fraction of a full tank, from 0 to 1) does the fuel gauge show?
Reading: 0.5
